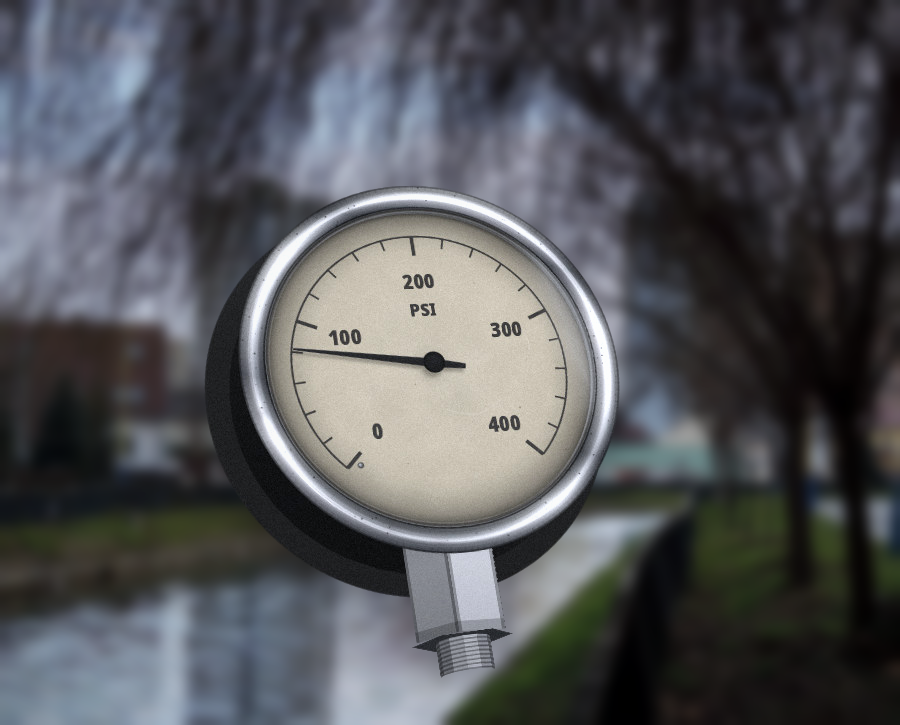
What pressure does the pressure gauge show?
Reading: 80 psi
